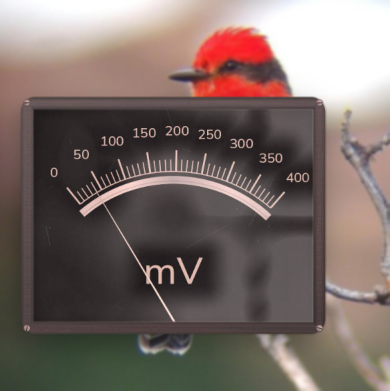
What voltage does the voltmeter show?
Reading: 40 mV
